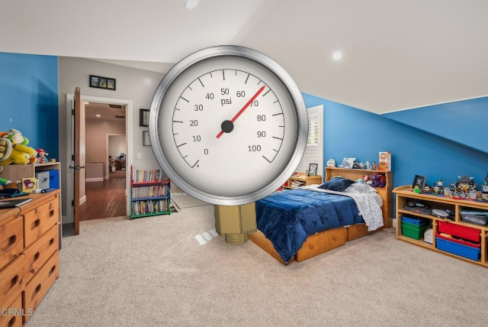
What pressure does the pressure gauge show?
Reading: 67.5 psi
